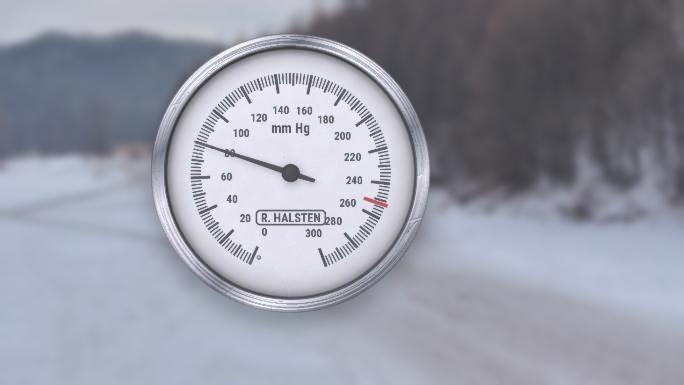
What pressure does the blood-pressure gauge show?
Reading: 80 mmHg
